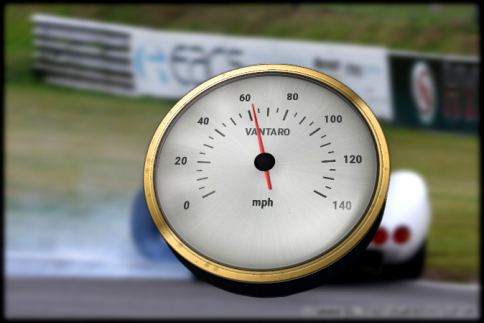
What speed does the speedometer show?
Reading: 62.5 mph
